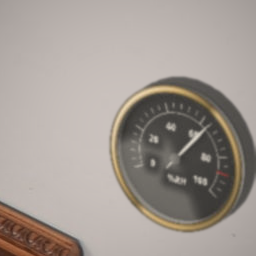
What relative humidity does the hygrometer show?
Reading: 64 %
